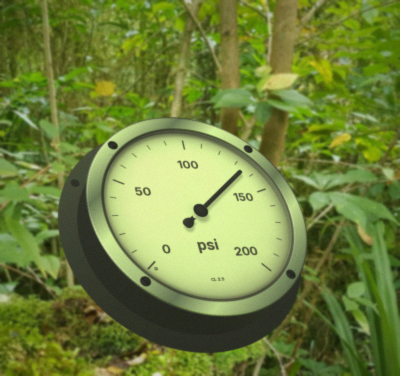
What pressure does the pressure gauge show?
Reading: 135 psi
